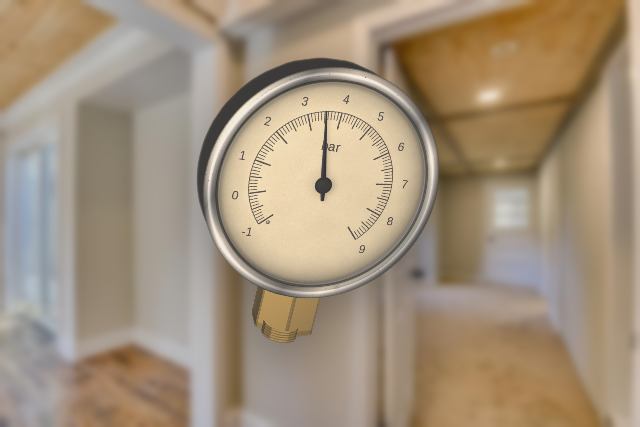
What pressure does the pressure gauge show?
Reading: 3.5 bar
